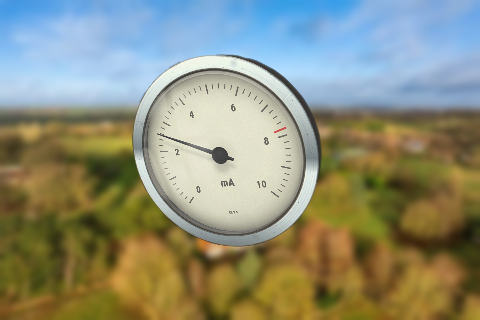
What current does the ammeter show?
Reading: 2.6 mA
